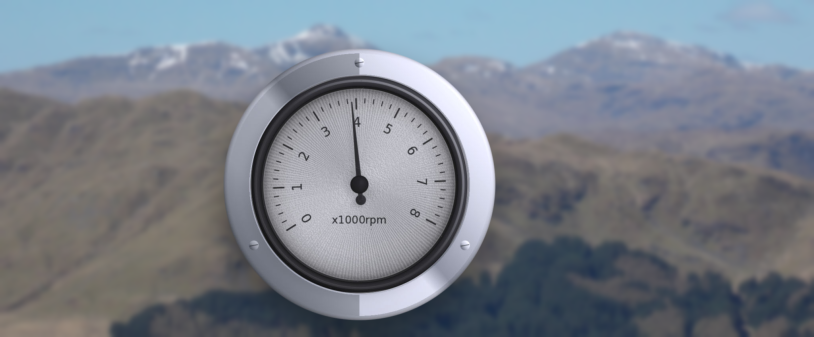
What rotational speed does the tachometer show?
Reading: 3900 rpm
